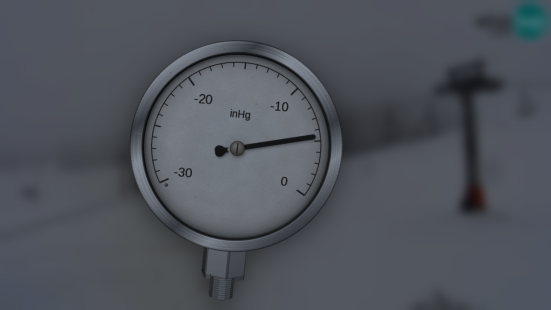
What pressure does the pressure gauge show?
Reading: -5.5 inHg
